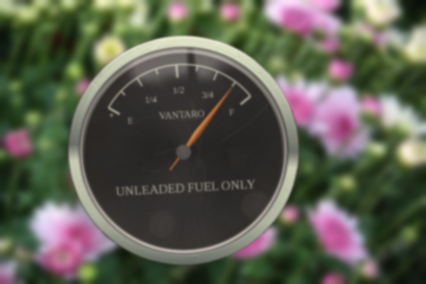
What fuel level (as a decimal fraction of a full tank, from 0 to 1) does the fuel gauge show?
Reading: 0.875
